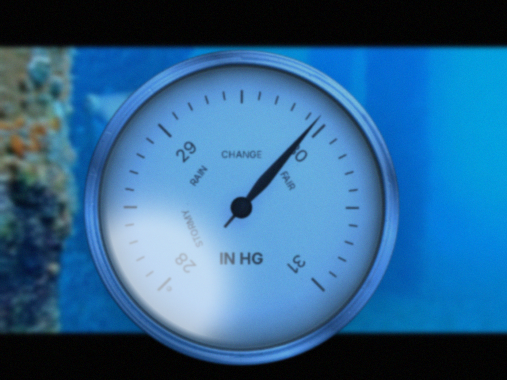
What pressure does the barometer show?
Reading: 29.95 inHg
